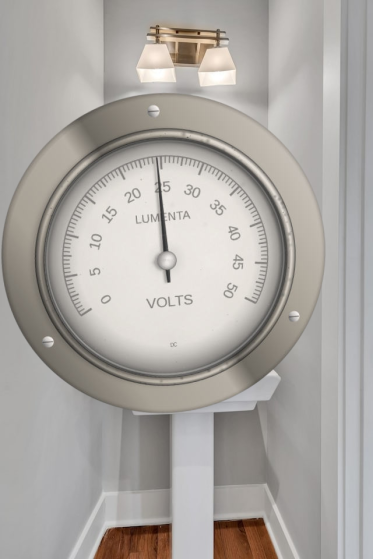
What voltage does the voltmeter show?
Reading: 24.5 V
